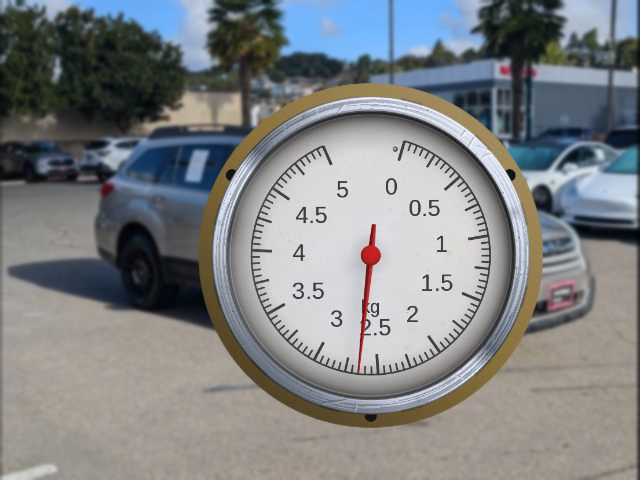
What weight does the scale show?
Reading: 2.65 kg
